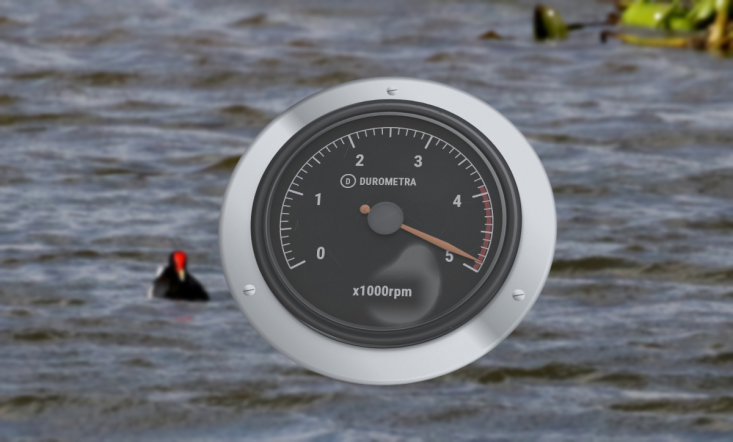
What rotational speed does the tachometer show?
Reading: 4900 rpm
